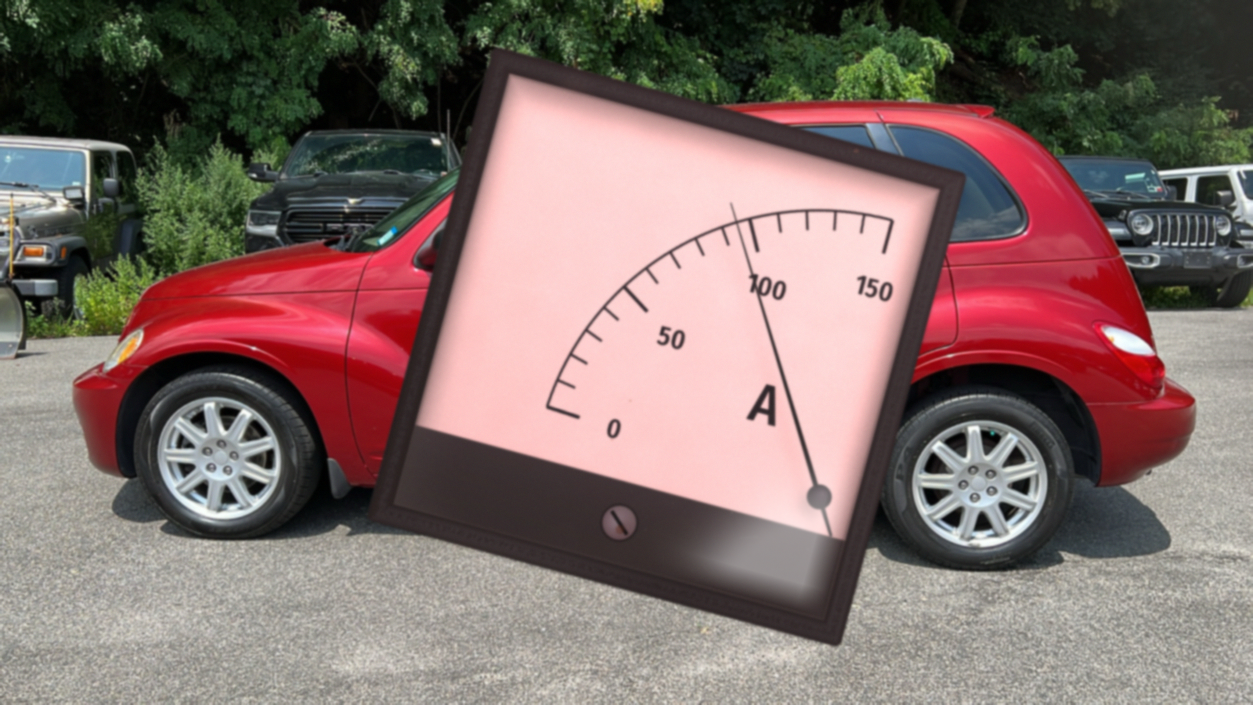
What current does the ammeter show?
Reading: 95 A
